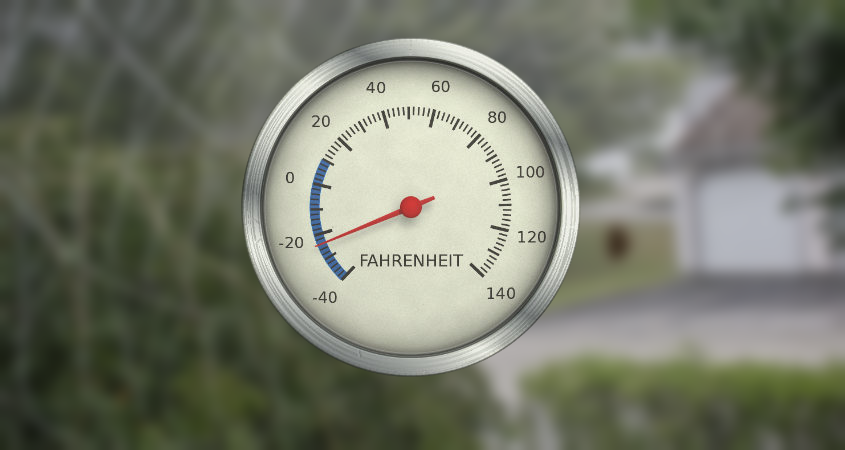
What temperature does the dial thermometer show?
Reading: -24 °F
